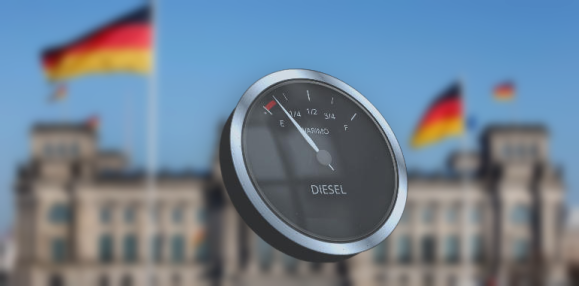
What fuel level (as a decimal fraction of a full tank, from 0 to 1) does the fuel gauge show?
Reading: 0.125
